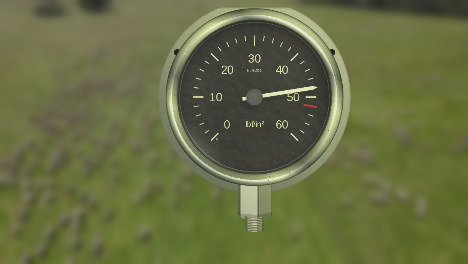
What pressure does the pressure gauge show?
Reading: 48 psi
